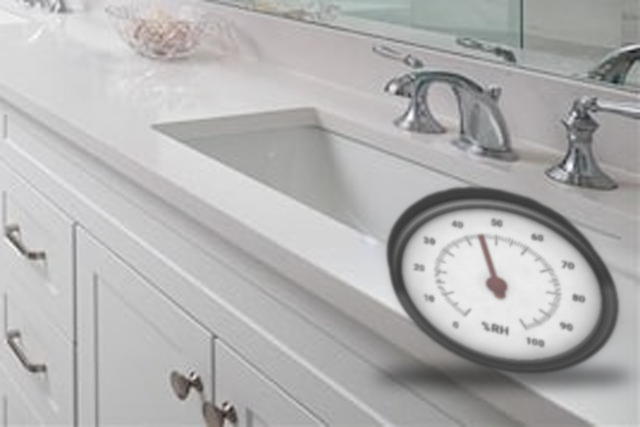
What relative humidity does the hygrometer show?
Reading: 45 %
